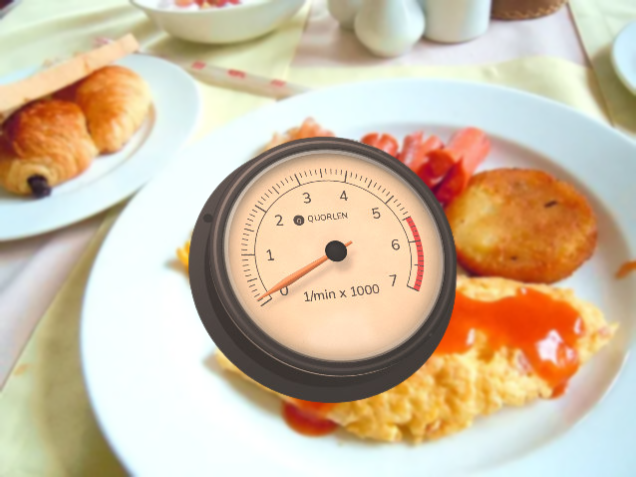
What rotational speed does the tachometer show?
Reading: 100 rpm
